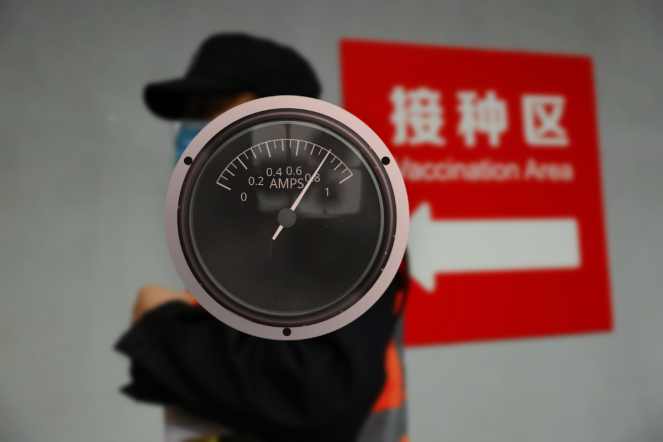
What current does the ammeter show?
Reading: 0.8 A
